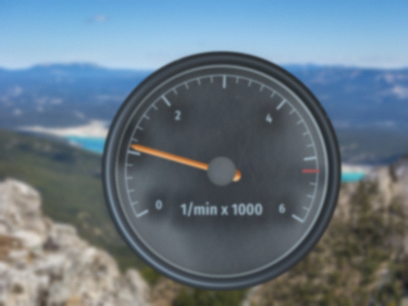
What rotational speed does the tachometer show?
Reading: 1100 rpm
